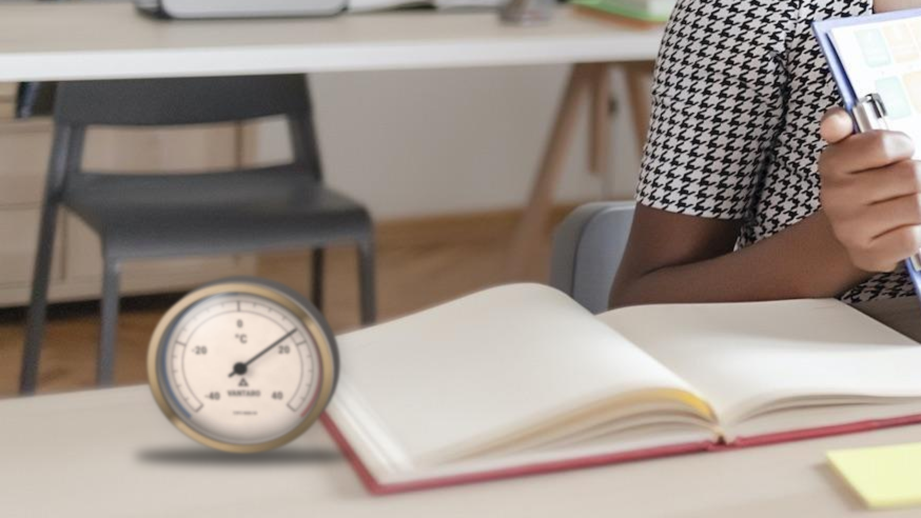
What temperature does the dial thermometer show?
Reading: 16 °C
